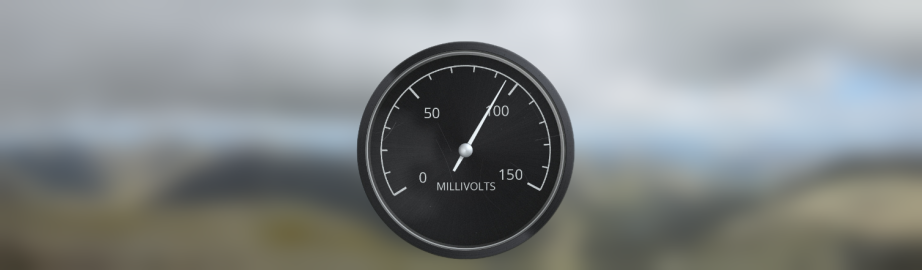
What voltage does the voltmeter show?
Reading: 95 mV
